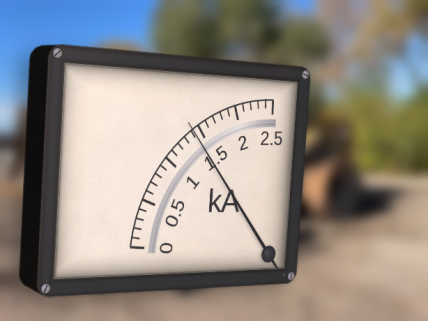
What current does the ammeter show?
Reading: 1.4 kA
